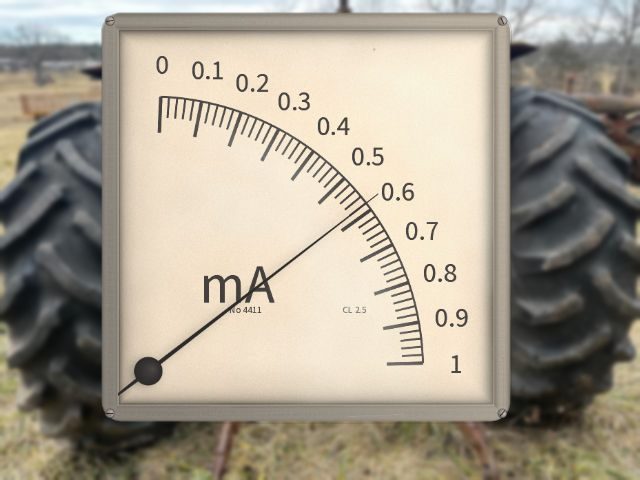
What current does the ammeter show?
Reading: 0.58 mA
